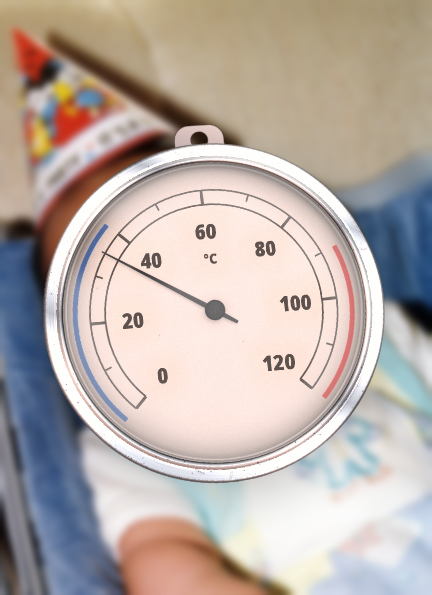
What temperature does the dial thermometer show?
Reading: 35 °C
